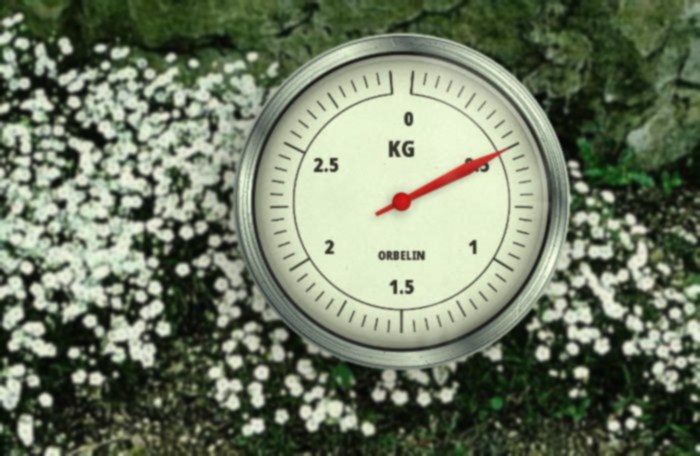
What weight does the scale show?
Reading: 0.5 kg
